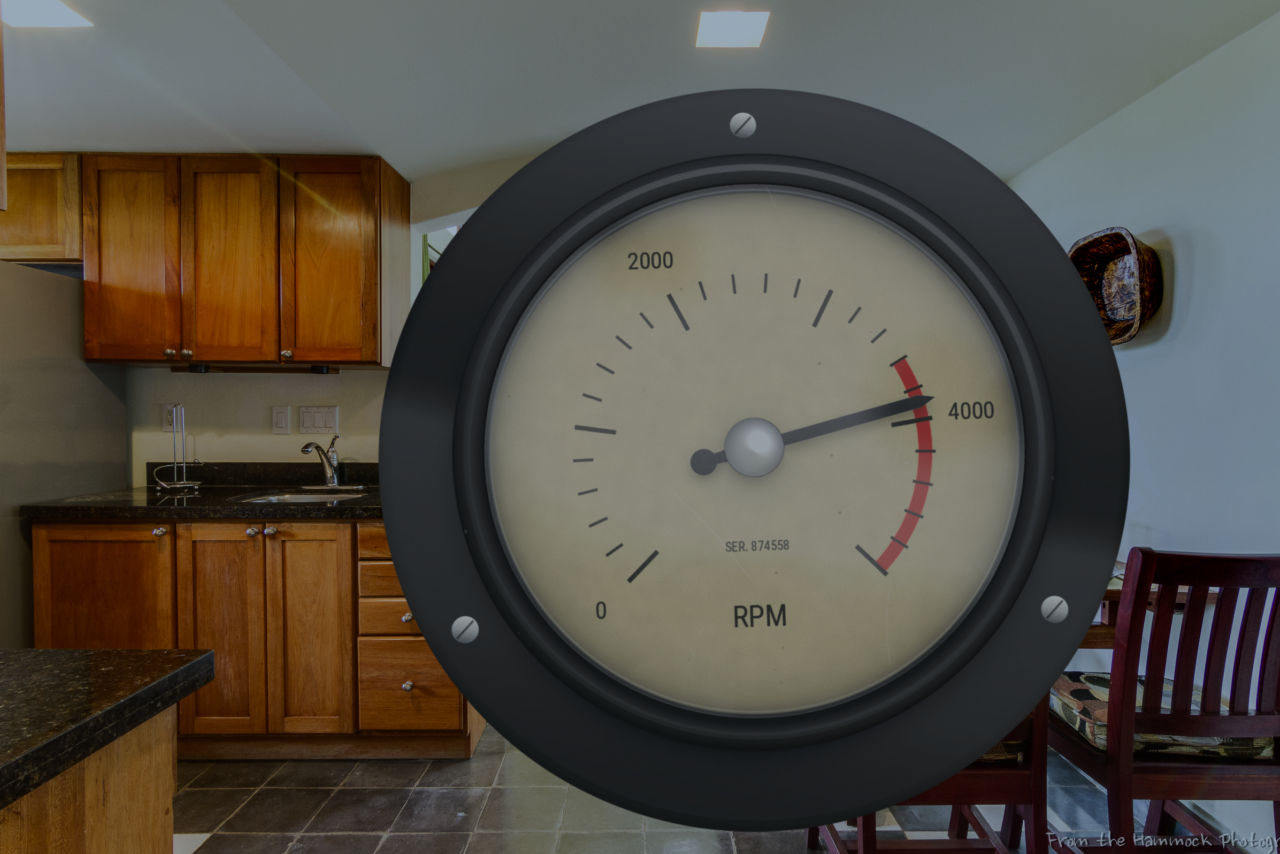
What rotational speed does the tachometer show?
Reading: 3900 rpm
